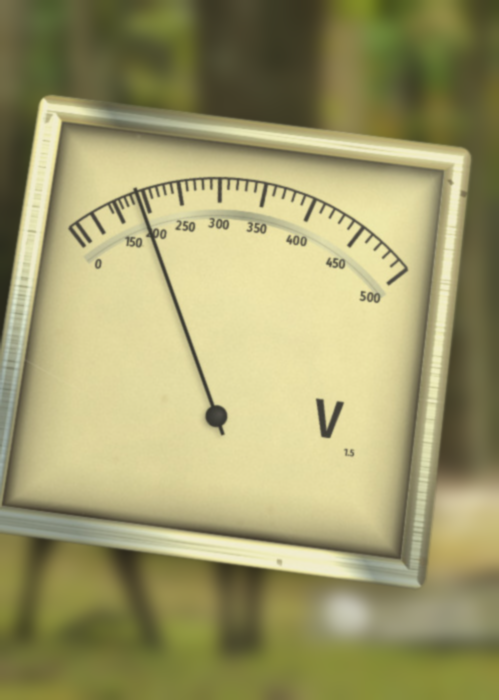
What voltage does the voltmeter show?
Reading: 190 V
